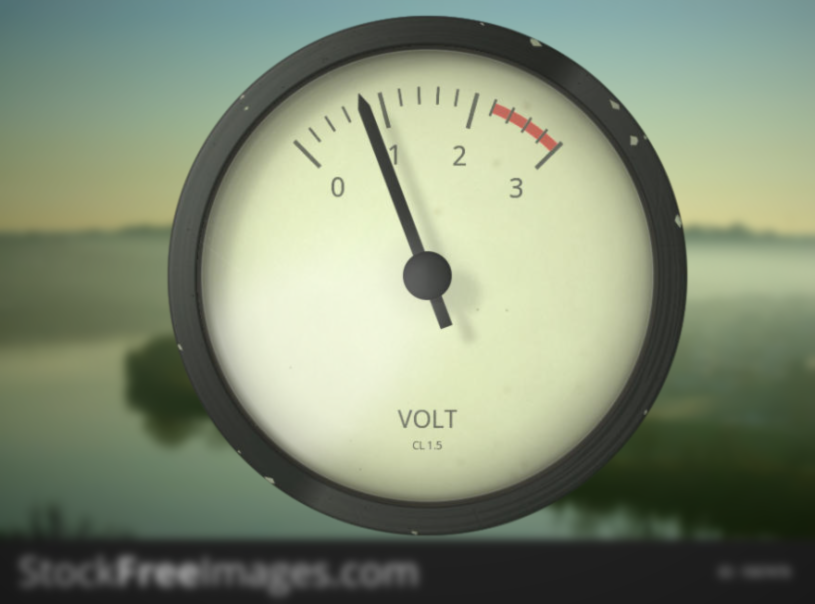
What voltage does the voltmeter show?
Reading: 0.8 V
